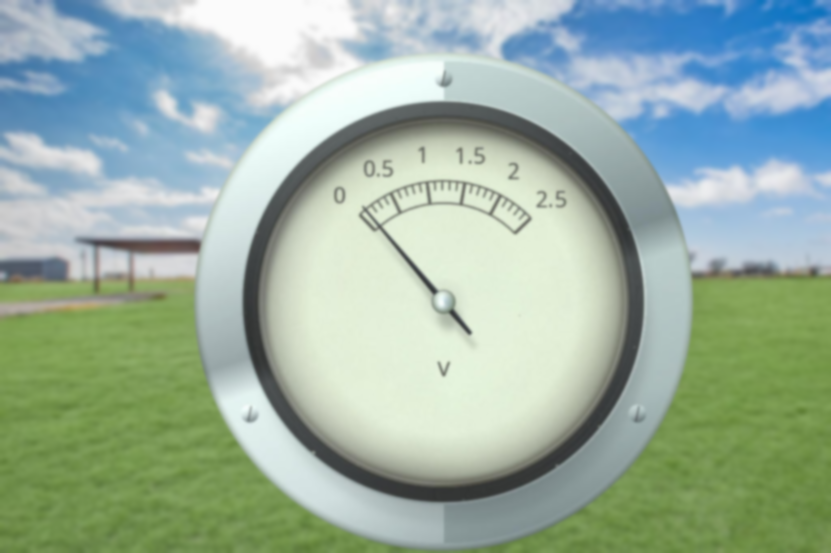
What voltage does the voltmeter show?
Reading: 0.1 V
